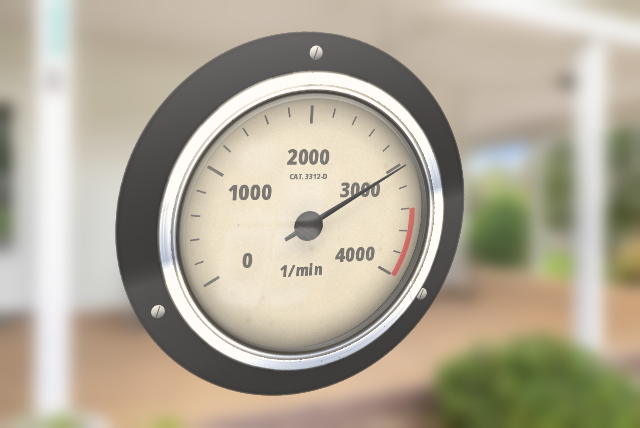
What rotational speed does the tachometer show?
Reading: 3000 rpm
